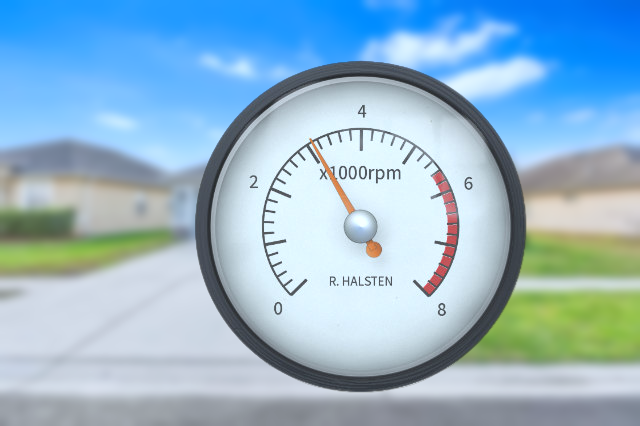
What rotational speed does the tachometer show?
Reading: 3100 rpm
